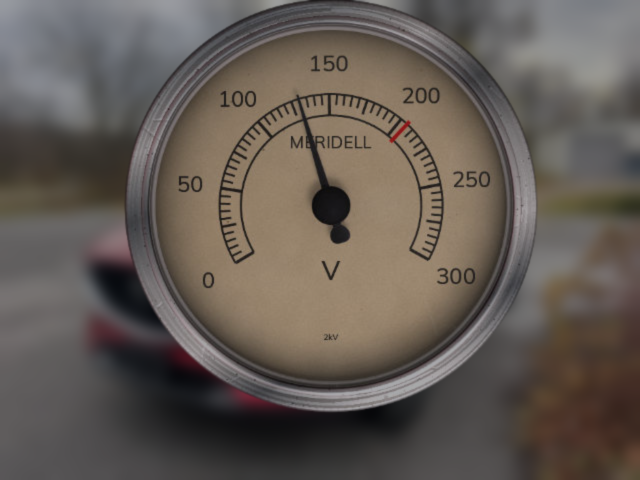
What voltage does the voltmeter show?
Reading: 130 V
